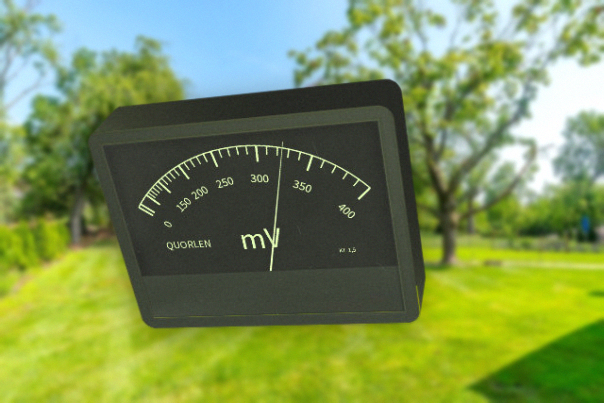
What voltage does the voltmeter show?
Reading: 325 mV
